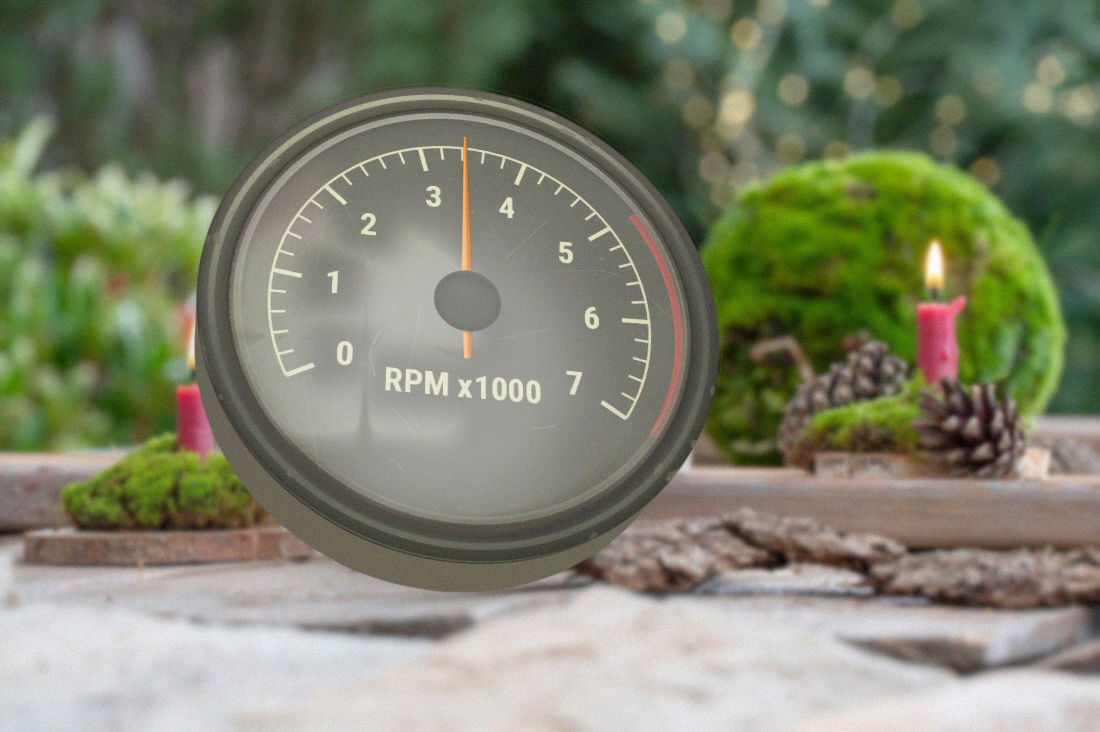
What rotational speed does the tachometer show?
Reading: 3400 rpm
